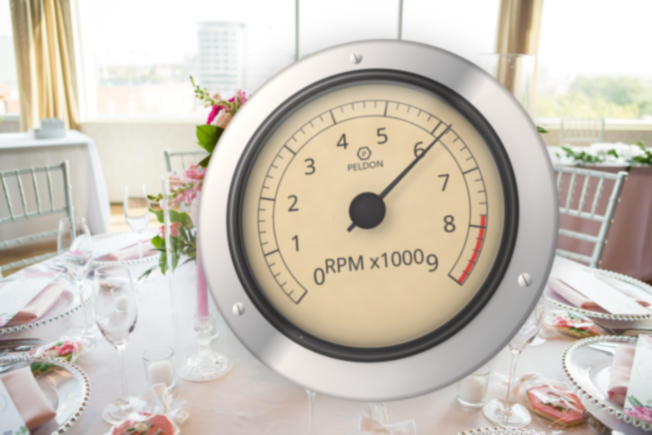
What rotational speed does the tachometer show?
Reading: 6200 rpm
